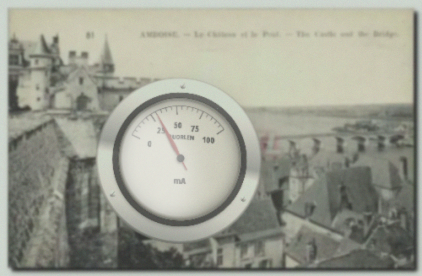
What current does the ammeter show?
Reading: 30 mA
